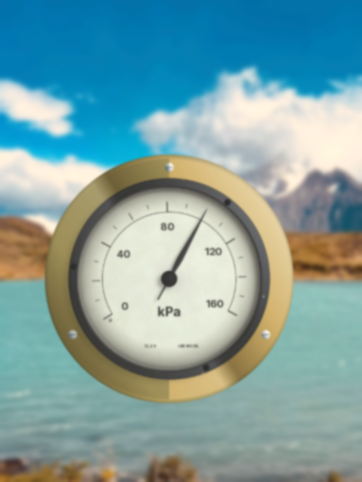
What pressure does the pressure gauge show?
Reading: 100 kPa
